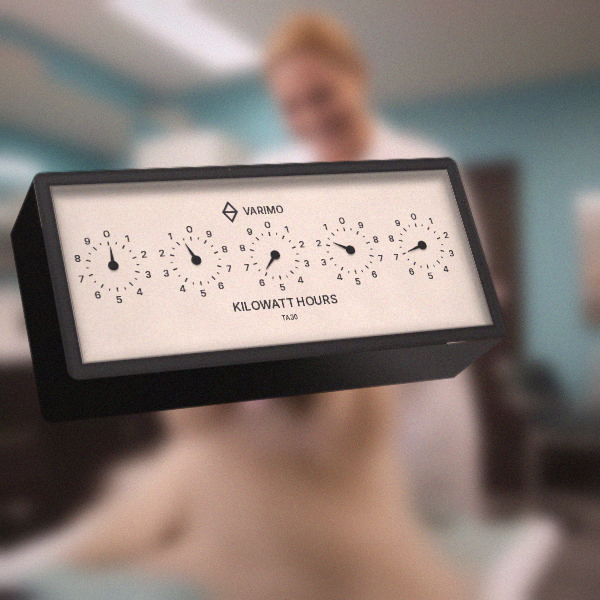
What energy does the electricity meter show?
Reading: 617 kWh
